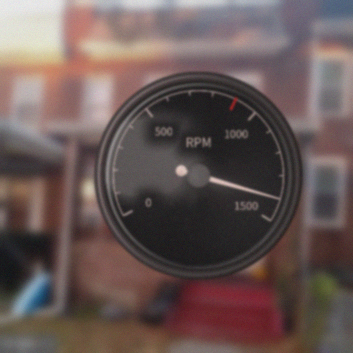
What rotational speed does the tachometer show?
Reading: 1400 rpm
